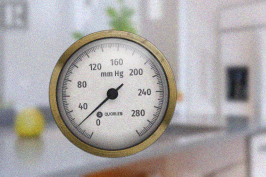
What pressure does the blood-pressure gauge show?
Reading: 20 mmHg
